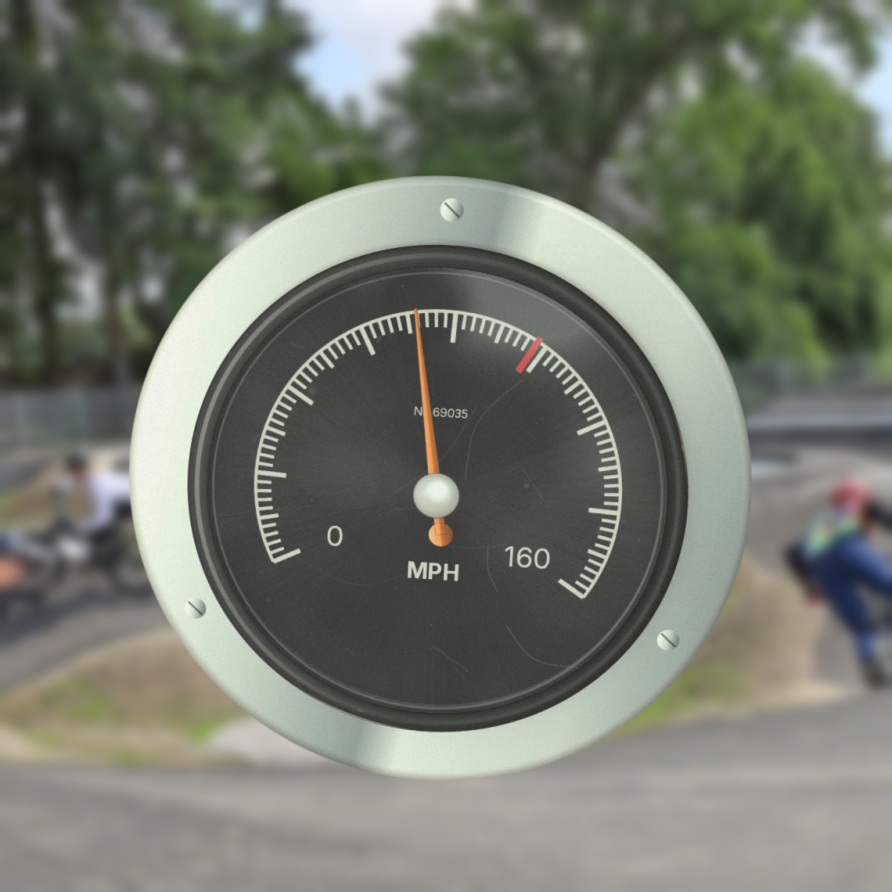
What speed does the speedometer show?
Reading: 72 mph
